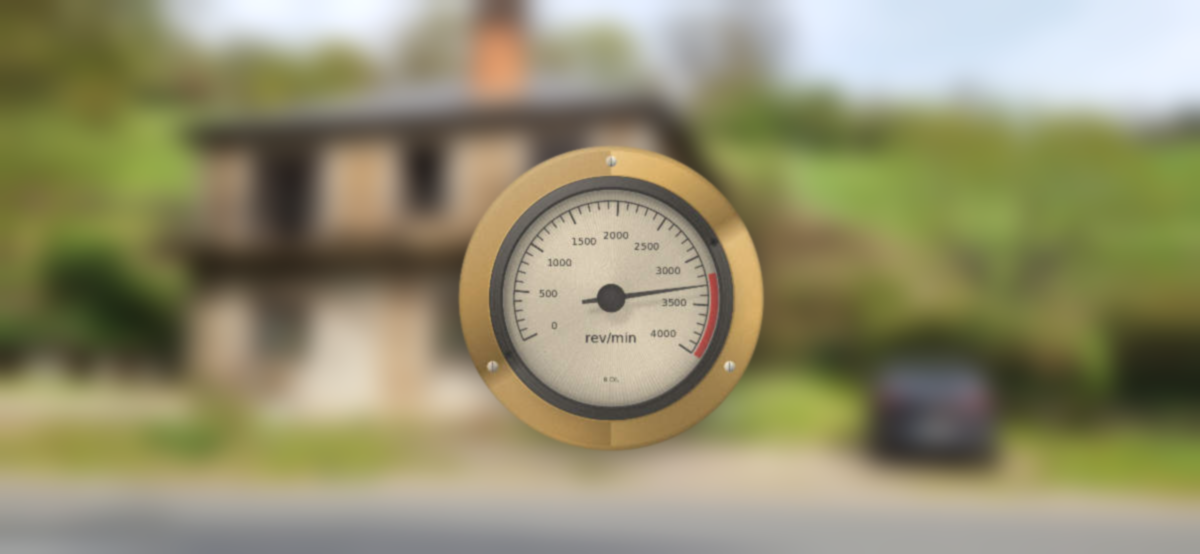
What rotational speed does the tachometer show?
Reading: 3300 rpm
